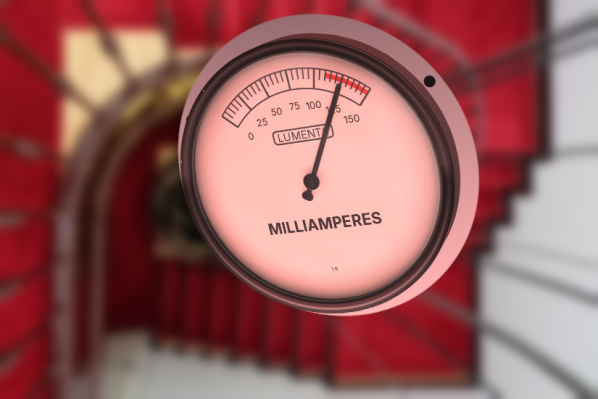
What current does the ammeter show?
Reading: 125 mA
